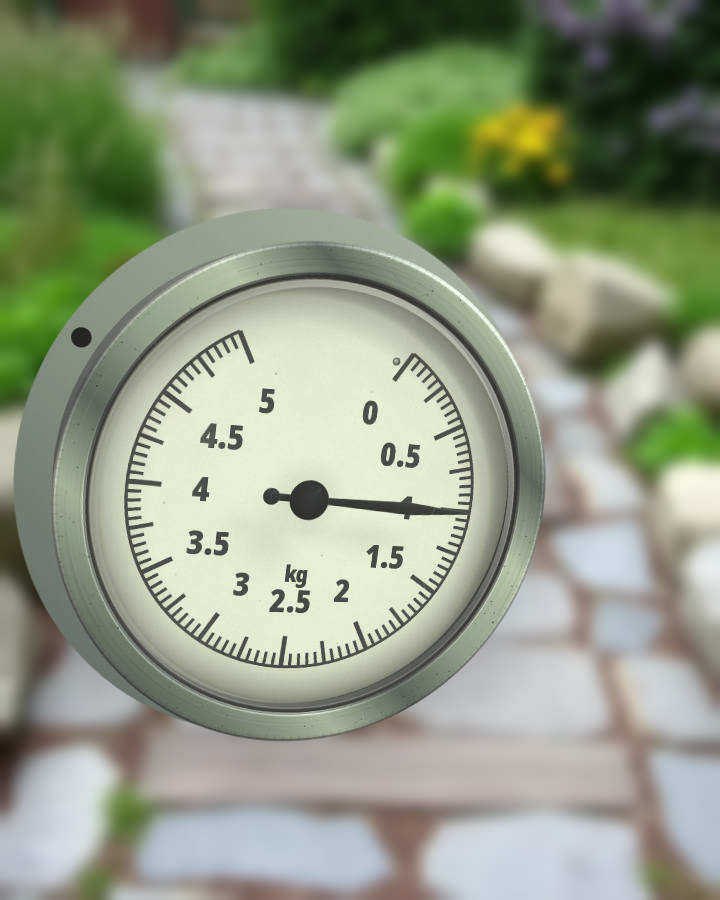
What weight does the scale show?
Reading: 1 kg
